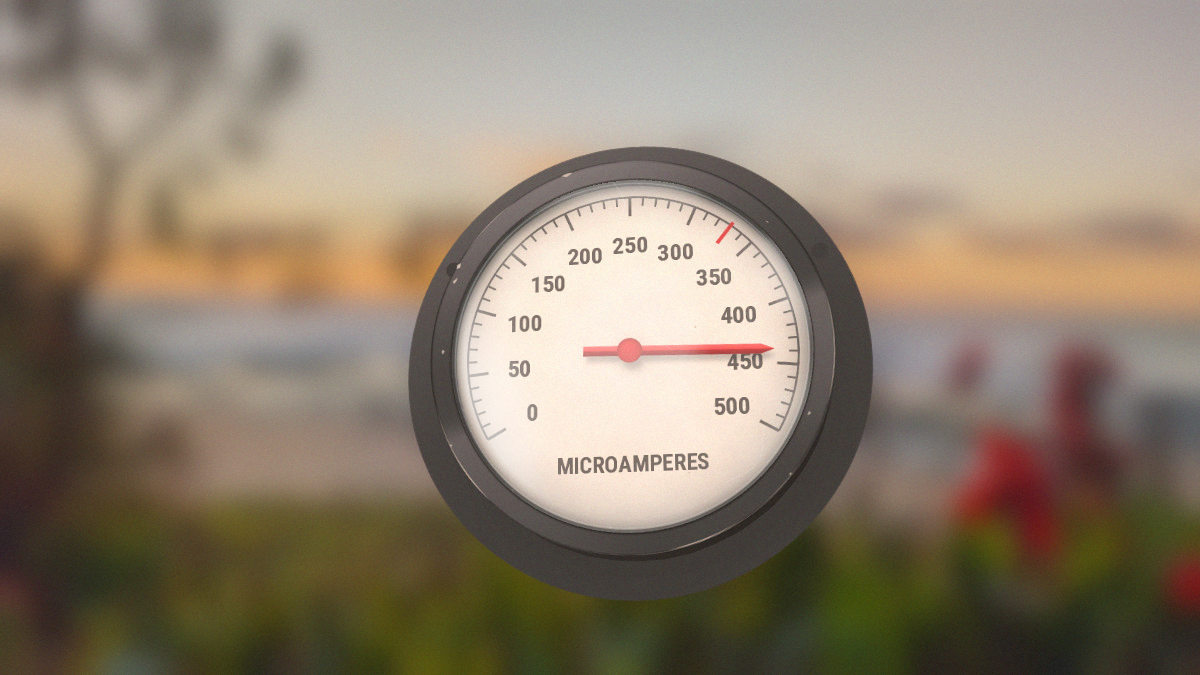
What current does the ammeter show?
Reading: 440 µA
